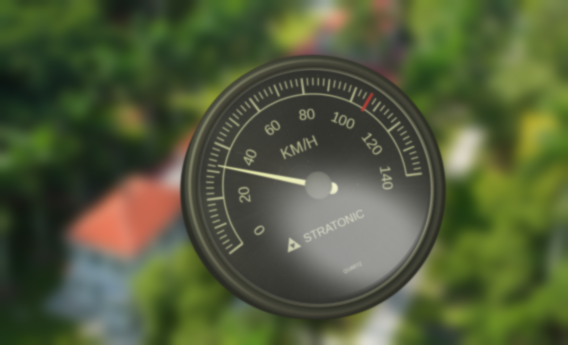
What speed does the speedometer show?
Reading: 32 km/h
